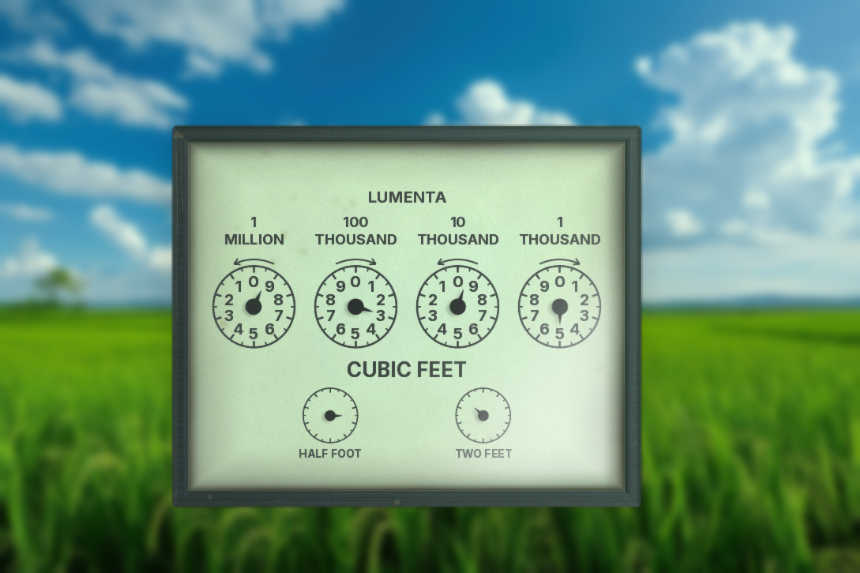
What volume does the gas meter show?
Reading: 929500 ft³
